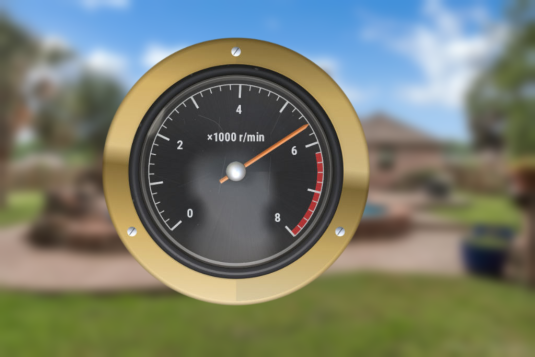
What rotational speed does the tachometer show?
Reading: 5600 rpm
